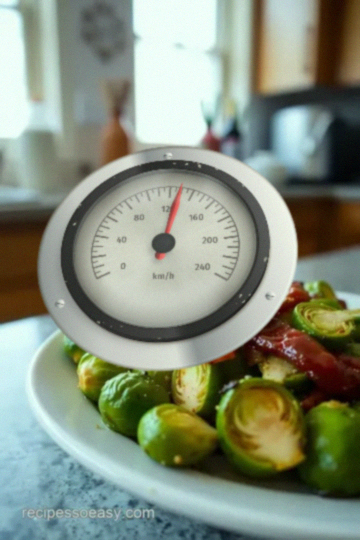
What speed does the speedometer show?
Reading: 130 km/h
